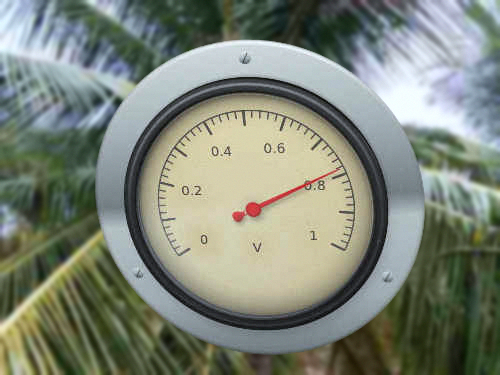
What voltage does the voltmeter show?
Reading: 0.78 V
